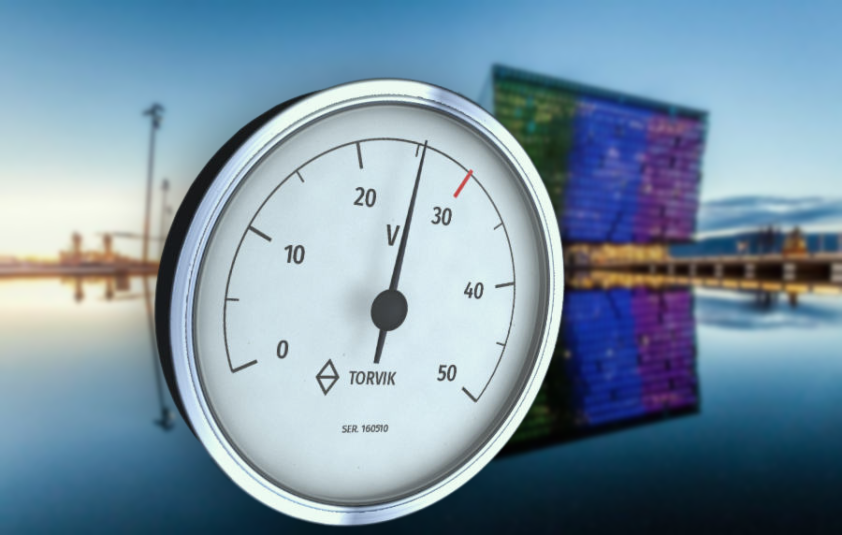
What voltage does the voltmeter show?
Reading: 25 V
